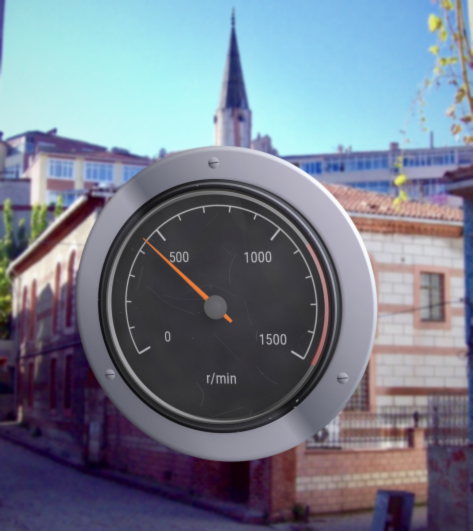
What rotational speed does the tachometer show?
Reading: 450 rpm
